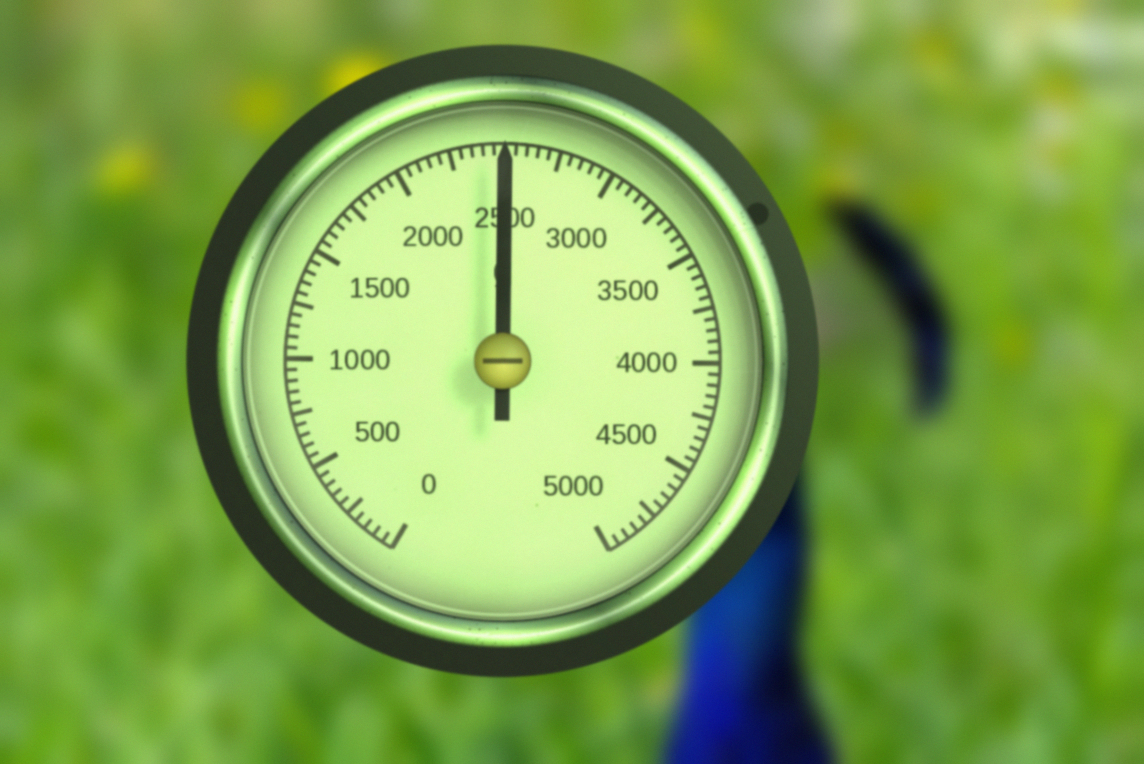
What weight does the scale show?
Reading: 2500 g
